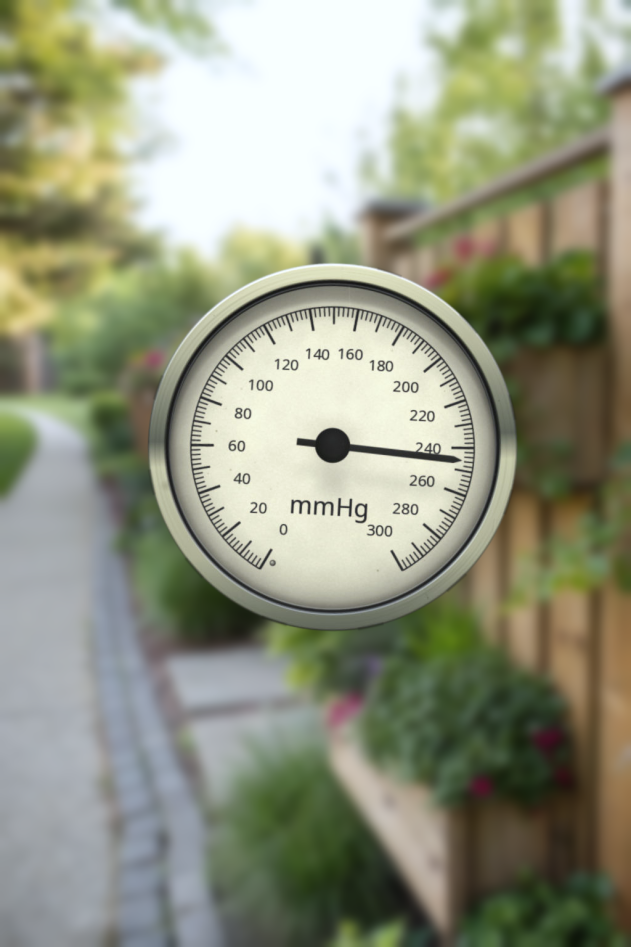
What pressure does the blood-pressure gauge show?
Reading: 246 mmHg
